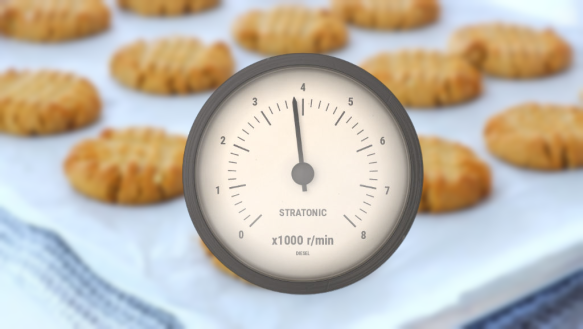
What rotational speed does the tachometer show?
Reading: 3800 rpm
